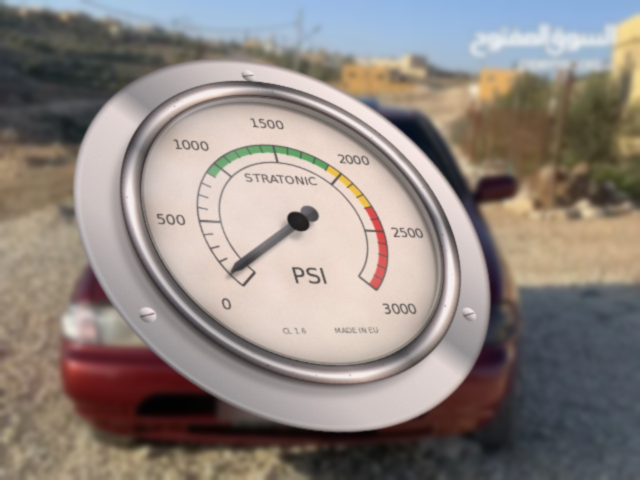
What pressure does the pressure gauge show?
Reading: 100 psi
